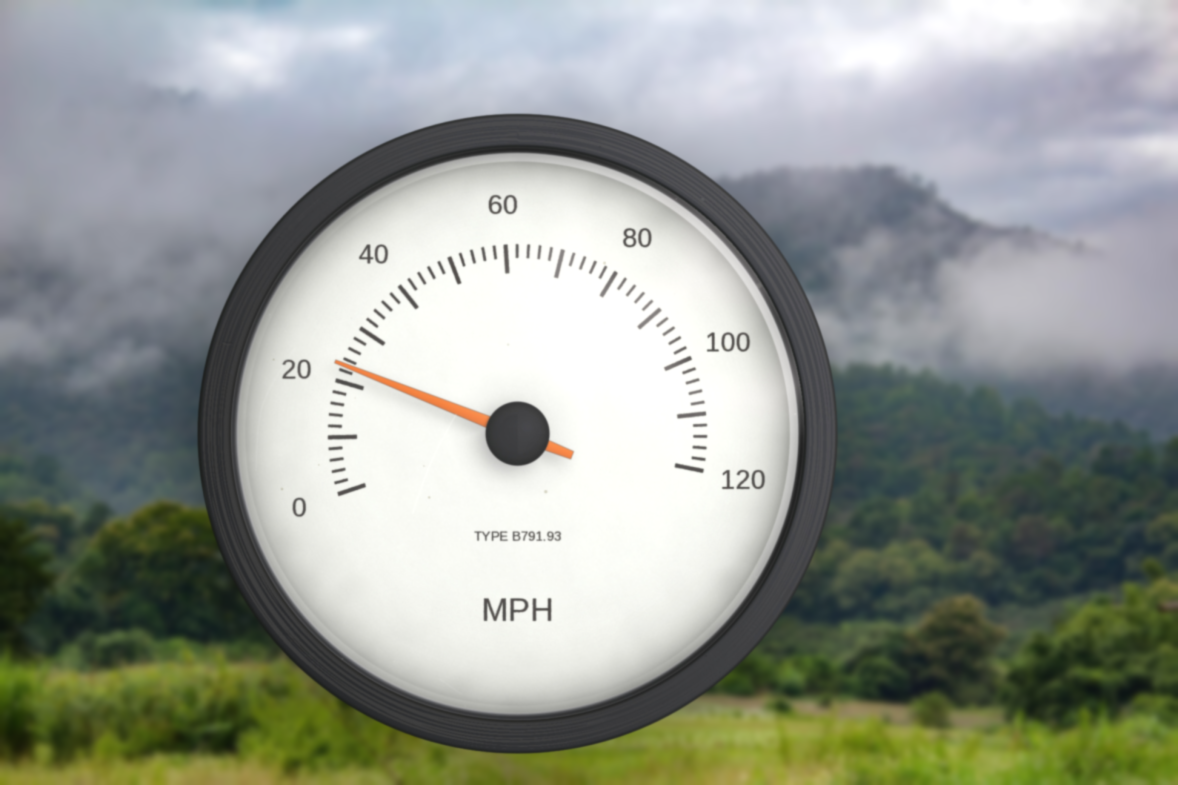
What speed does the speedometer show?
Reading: 23 mph
